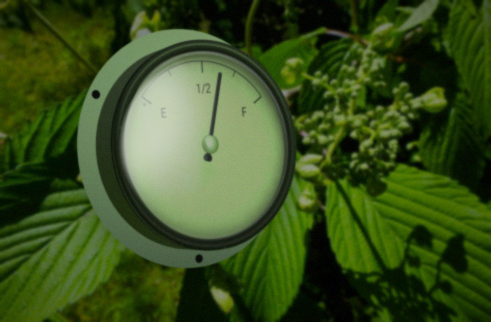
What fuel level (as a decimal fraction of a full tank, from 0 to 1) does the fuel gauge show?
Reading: 0.625
